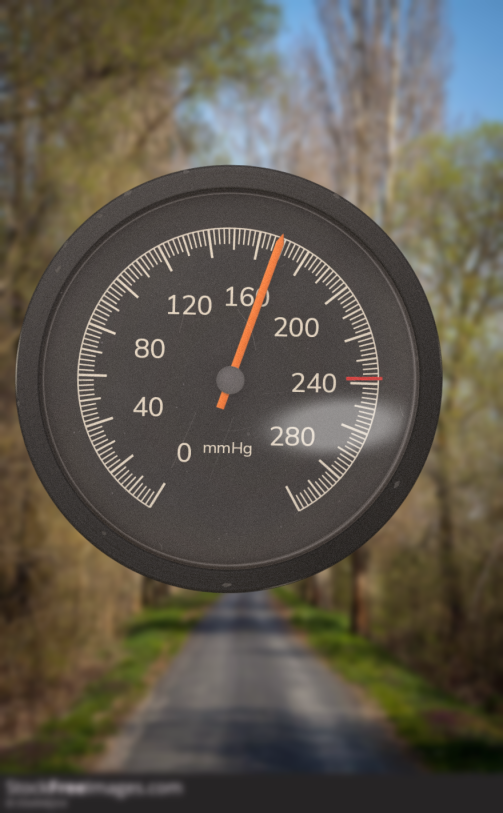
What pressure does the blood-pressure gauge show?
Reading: 168 mmHg
